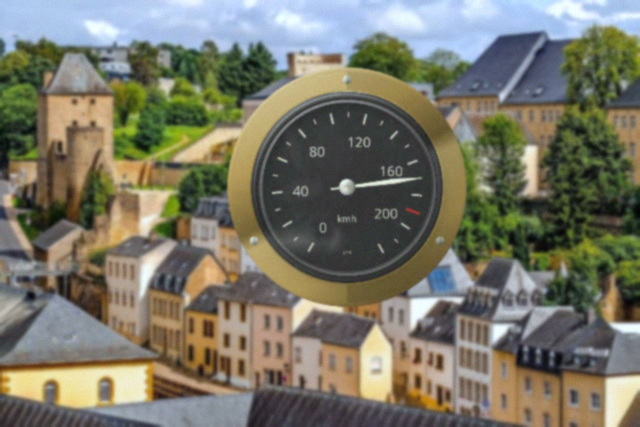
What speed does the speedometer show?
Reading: 170 km/h
